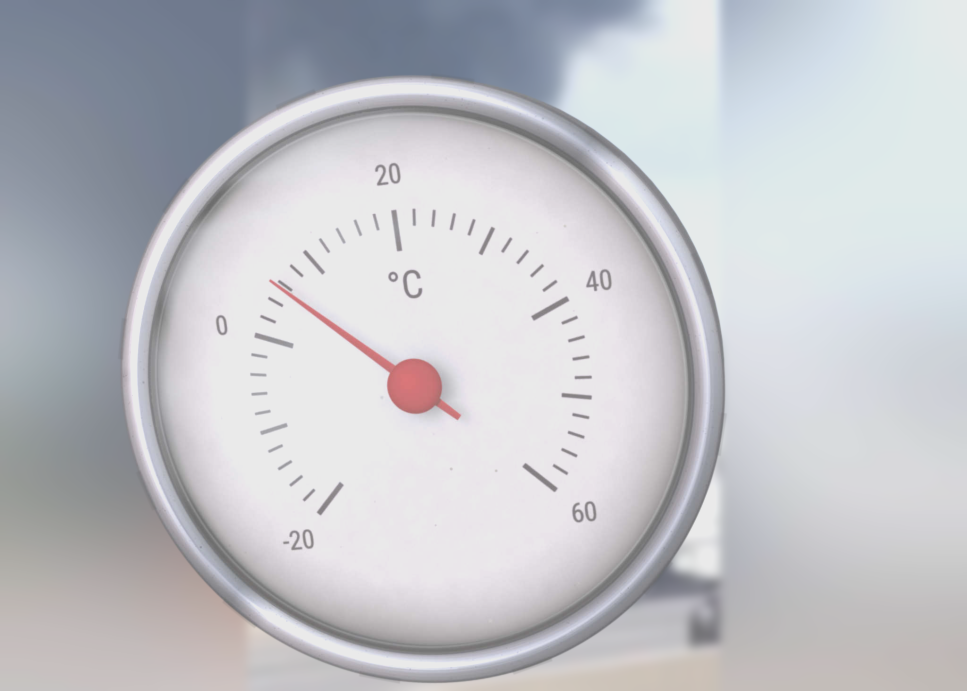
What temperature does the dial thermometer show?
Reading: 6 °C
